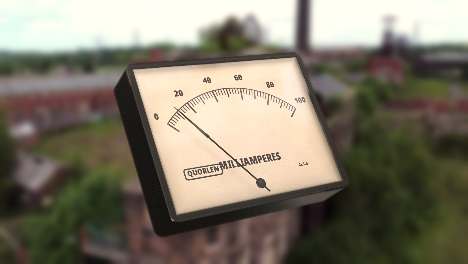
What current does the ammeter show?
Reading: 10 mA
